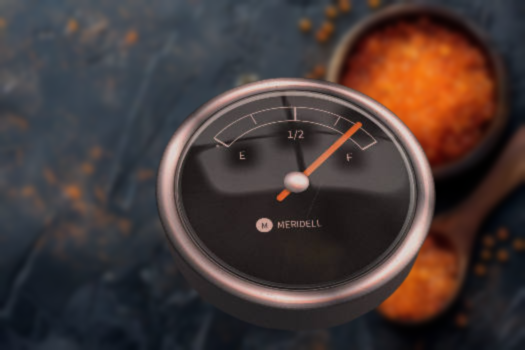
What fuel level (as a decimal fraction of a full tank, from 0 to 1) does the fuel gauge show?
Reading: 0.875
